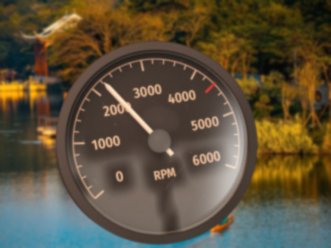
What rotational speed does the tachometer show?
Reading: 2200 rpm
